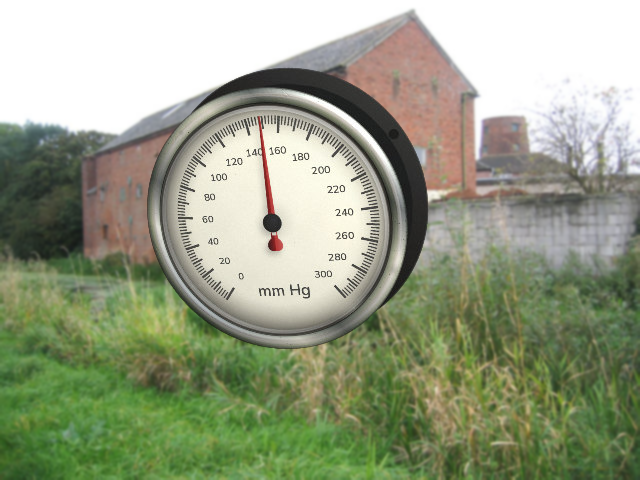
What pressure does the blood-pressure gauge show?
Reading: 150 mmHg
